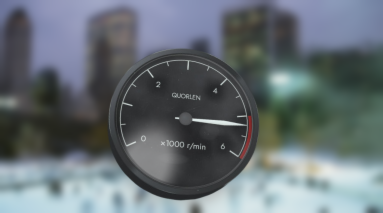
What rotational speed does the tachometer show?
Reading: 5250 rpm
